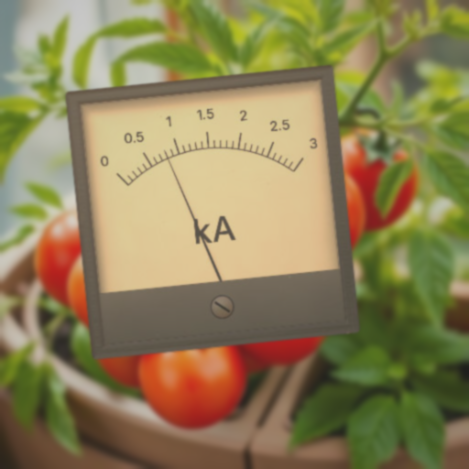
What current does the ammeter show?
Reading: 0.8 kA
